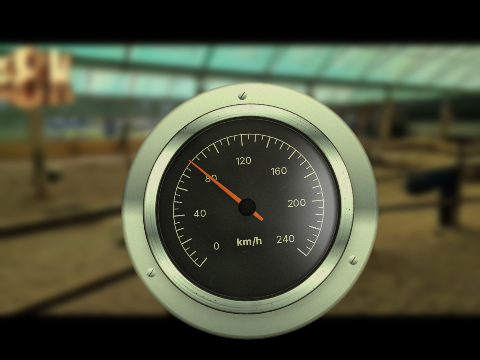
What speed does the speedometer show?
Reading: 80 km/h
